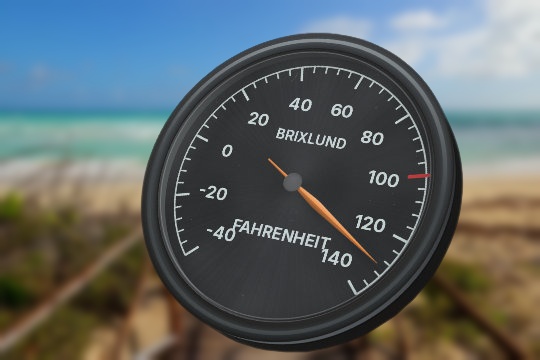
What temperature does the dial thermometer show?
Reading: 130 °F
